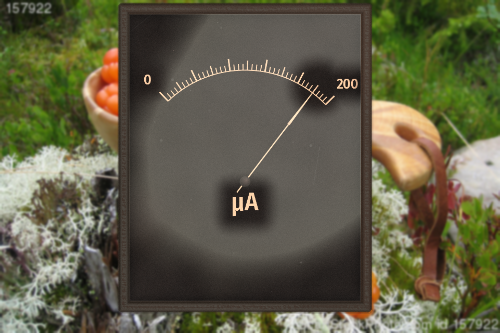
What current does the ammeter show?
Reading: 180 µA
